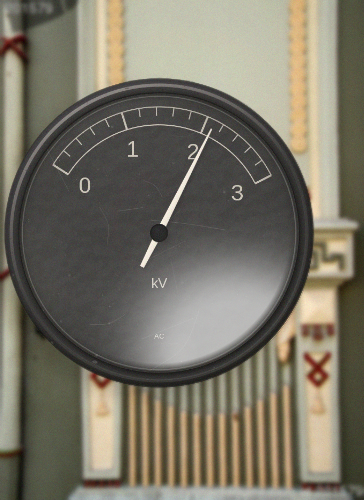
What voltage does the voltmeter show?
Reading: 2.1 kV
